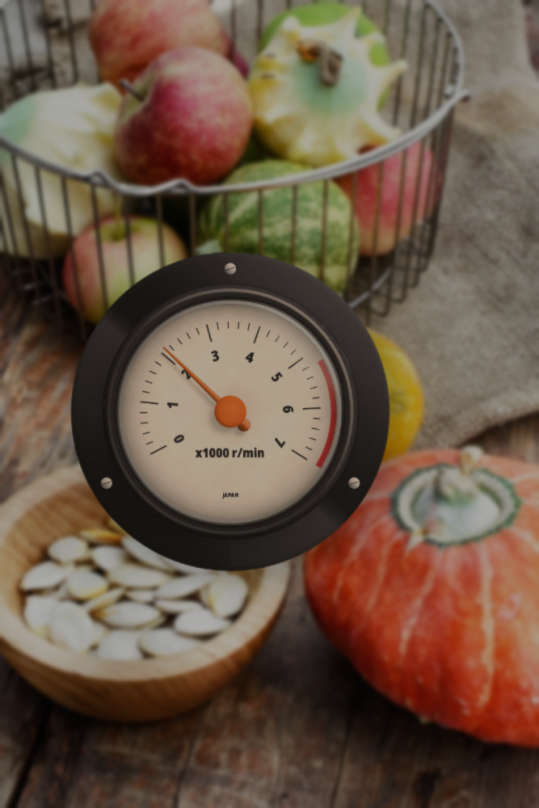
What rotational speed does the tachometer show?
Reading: 2100 rpm
